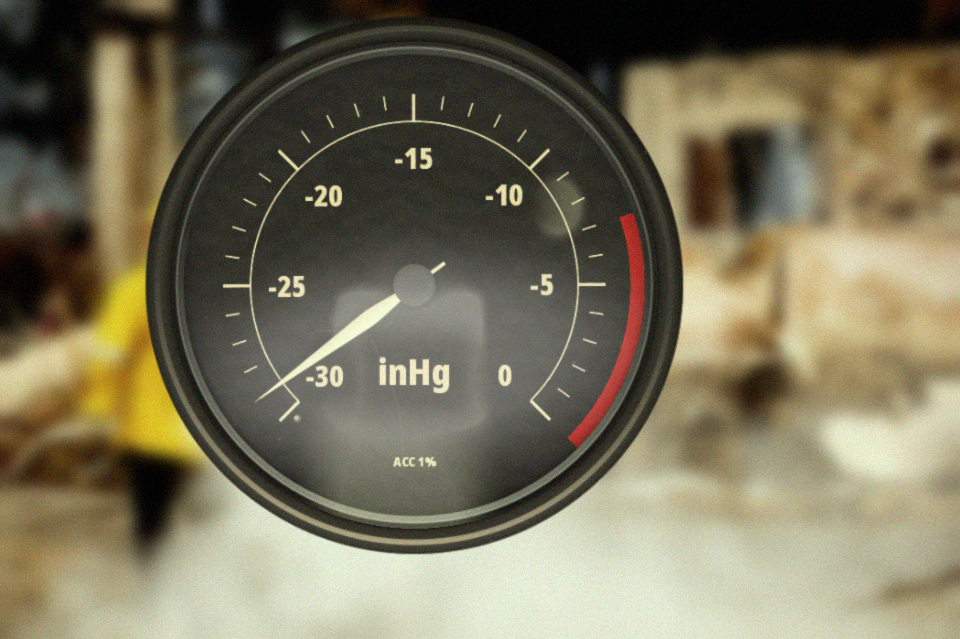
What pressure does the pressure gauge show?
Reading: -29 inHg
